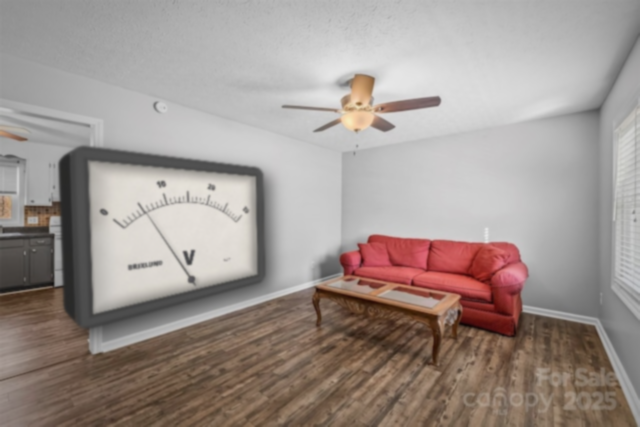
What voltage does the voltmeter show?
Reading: 5 V
